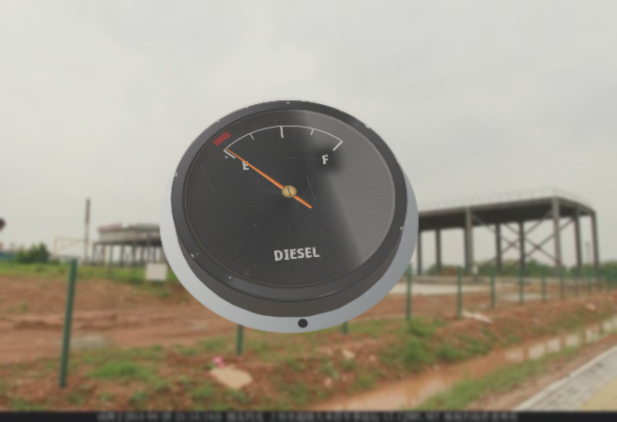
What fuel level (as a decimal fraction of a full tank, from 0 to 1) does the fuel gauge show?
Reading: 0
